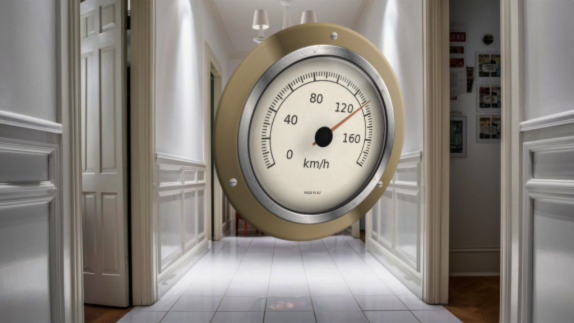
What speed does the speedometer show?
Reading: 130 km/h
